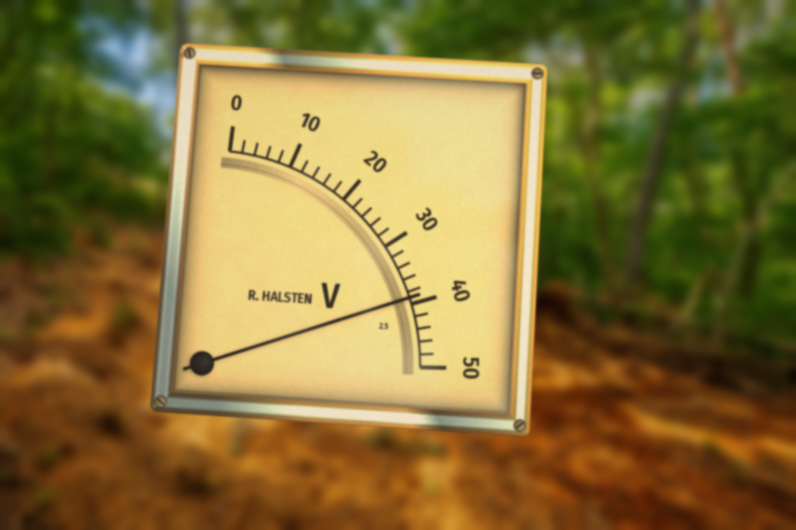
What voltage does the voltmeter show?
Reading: 39 V
